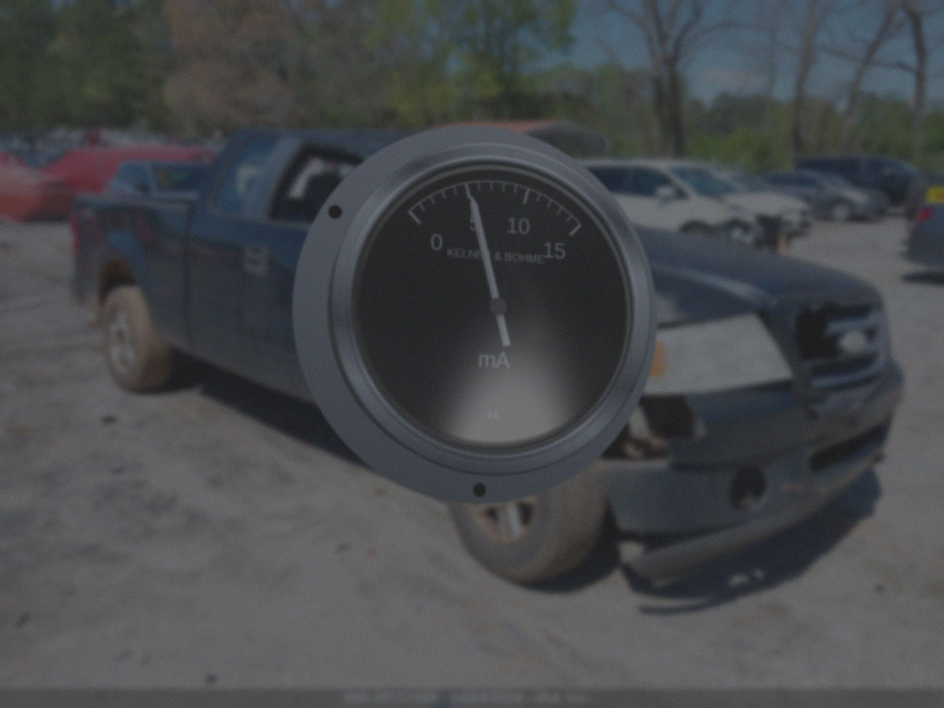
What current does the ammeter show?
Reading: 5 mA
